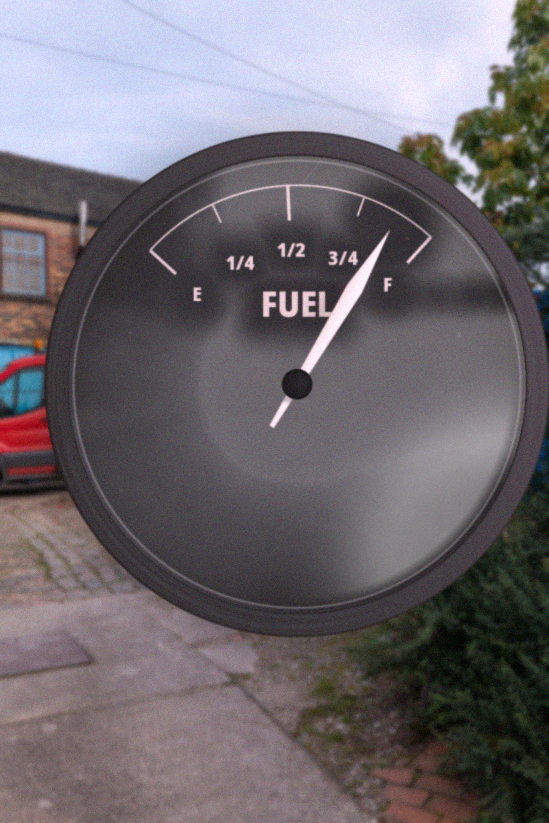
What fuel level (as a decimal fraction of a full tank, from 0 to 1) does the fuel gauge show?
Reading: 0.875
